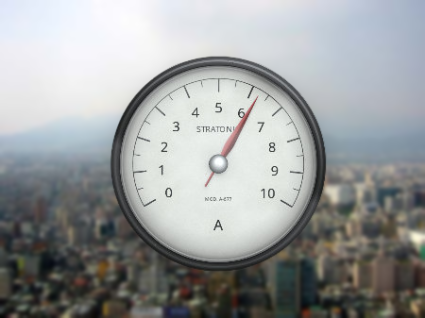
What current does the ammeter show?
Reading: 6.25 A
